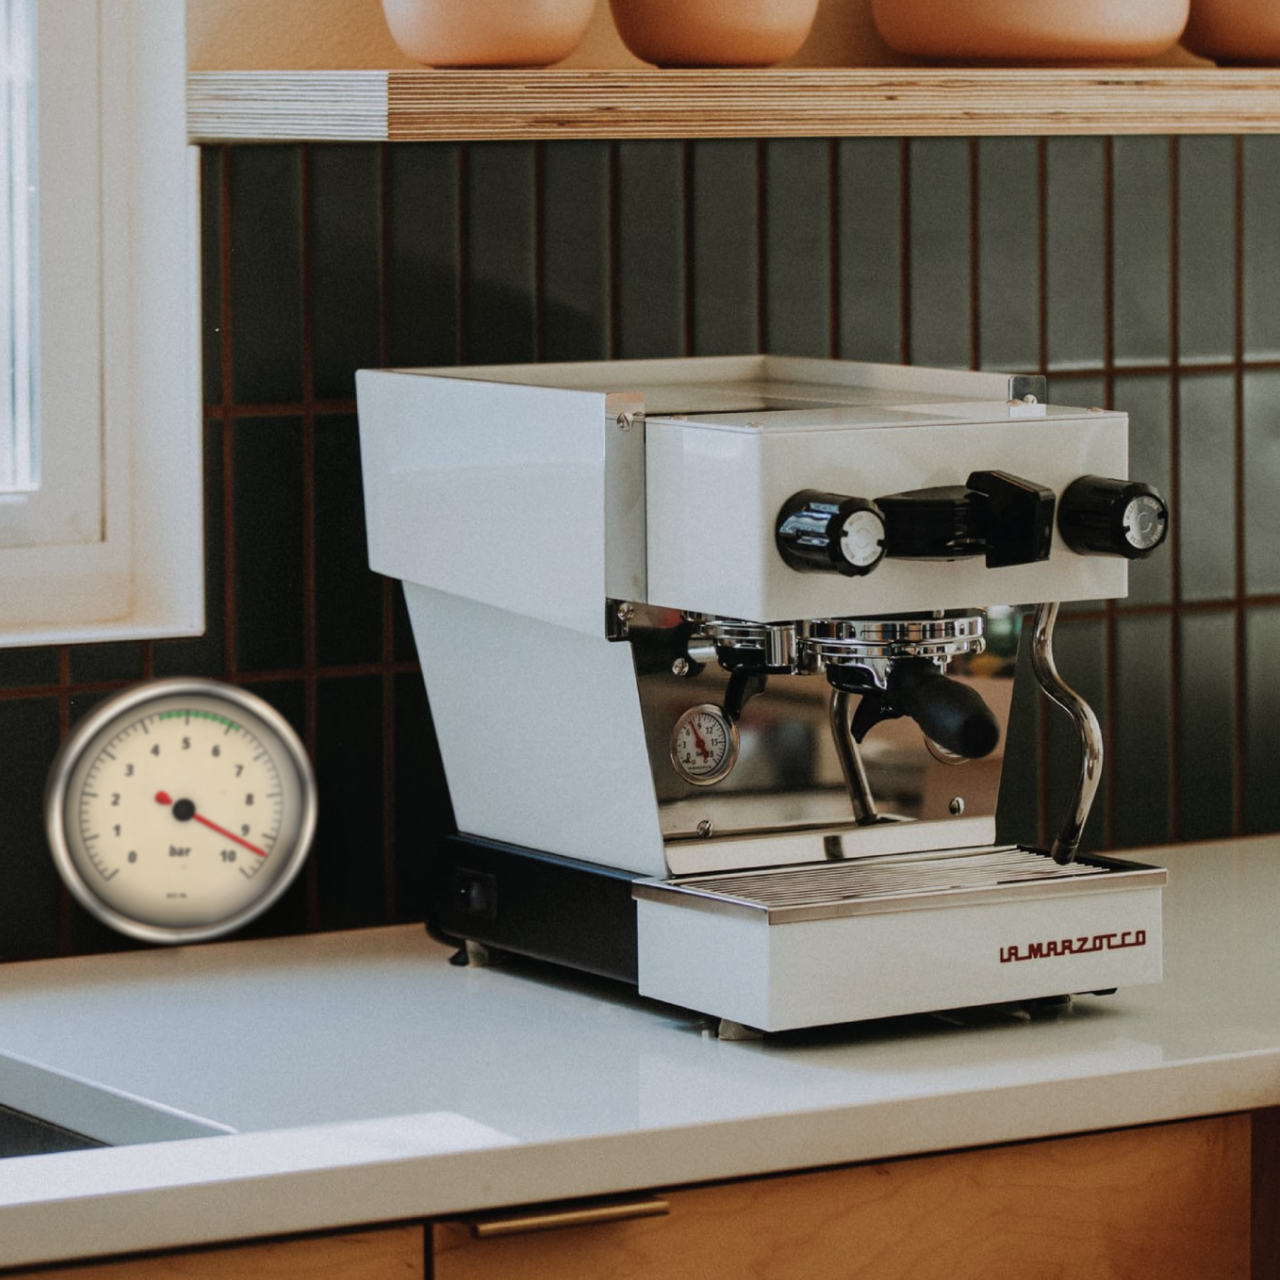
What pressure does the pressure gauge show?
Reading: 9.4 bar
